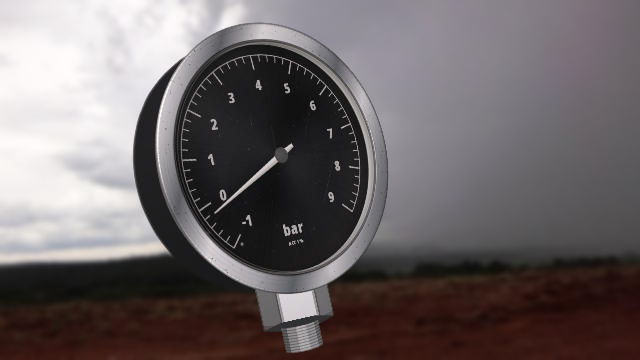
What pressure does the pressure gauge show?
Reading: -0.2 bar
